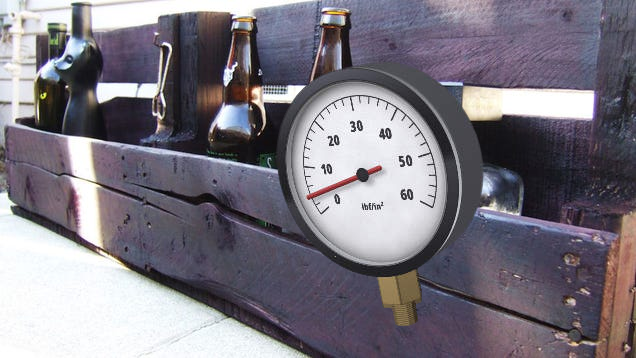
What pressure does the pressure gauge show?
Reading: 4 psi
